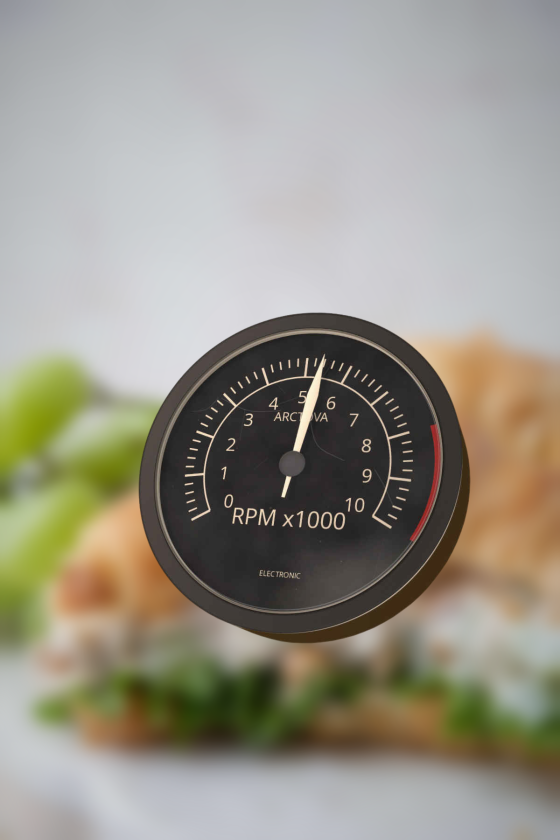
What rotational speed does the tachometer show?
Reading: 5400 rpm
